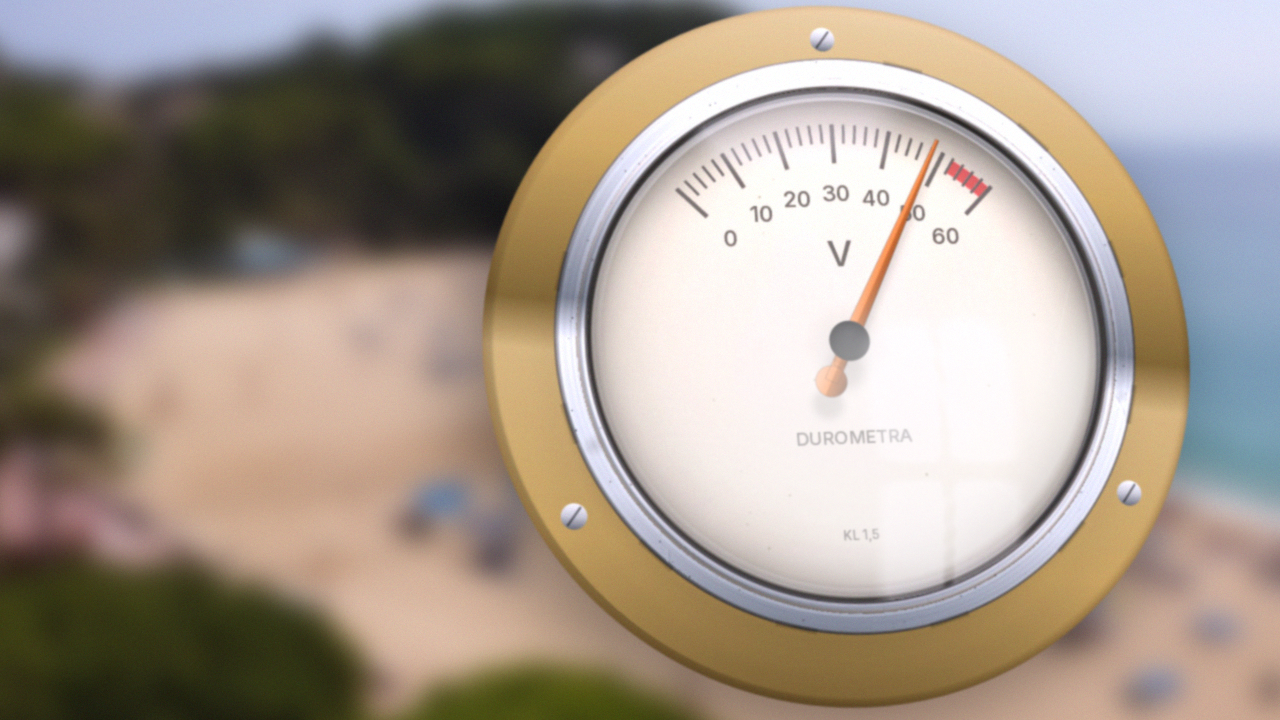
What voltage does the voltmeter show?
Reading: 48 V
